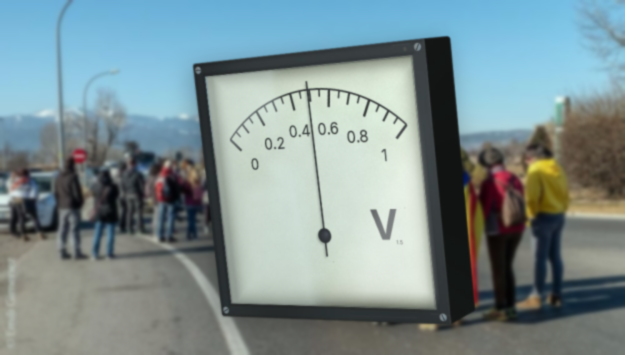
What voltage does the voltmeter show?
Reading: 0.5 V
